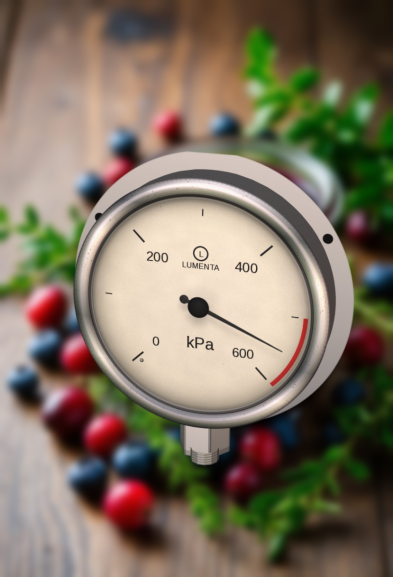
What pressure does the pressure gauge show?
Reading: 550 kPa
